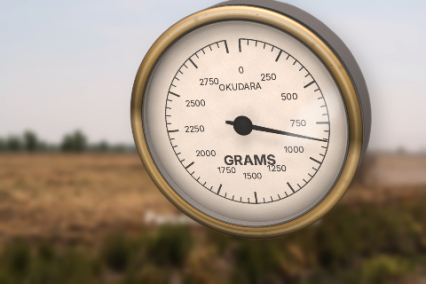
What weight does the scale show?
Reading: 850 g
